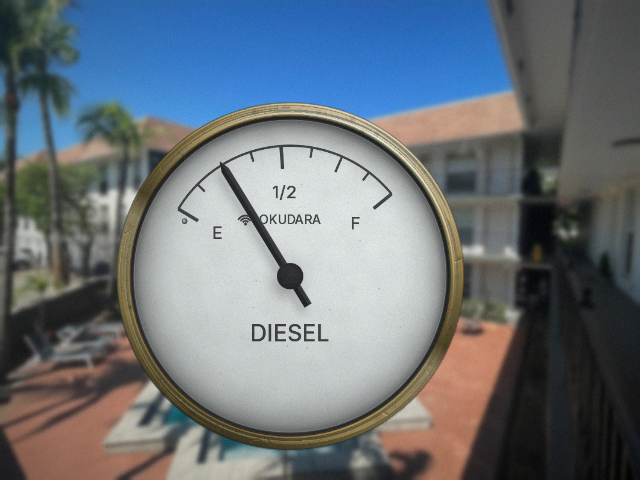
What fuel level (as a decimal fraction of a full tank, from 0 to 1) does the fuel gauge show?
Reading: 0.25
